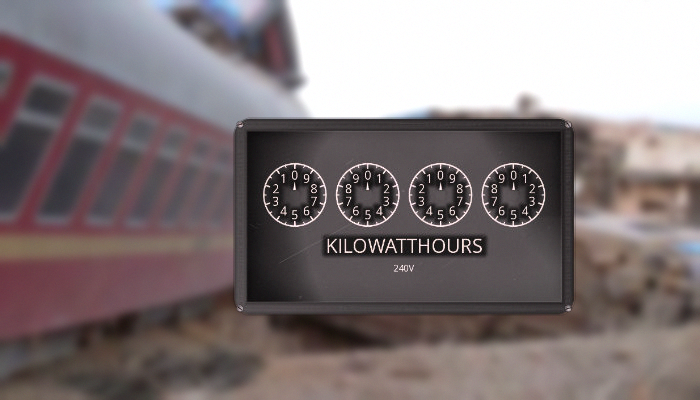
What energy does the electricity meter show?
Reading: 0 kWh
